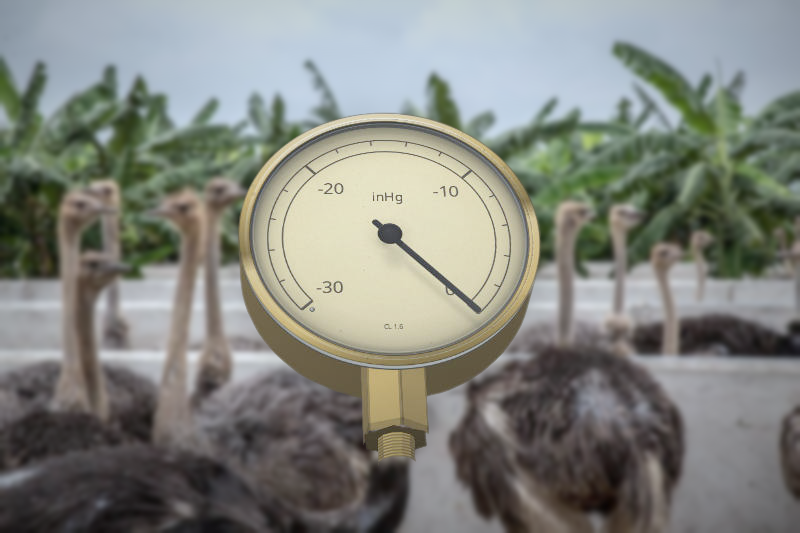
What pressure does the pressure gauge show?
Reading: 0 inHg
